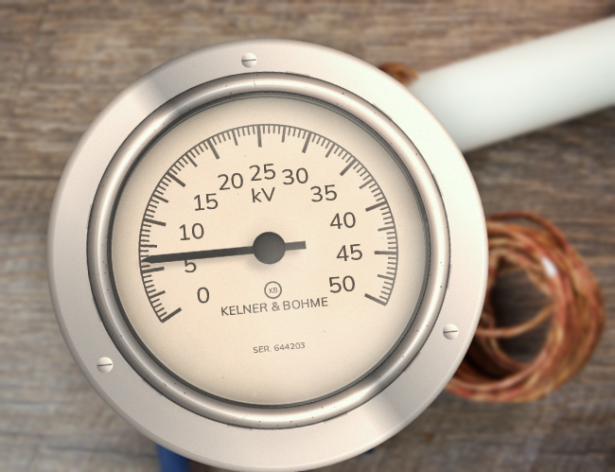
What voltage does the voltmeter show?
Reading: 6 kV
